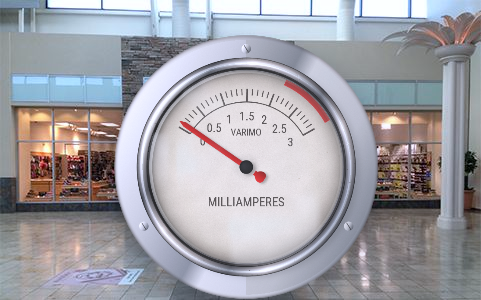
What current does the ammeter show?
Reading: 0.1 mA
